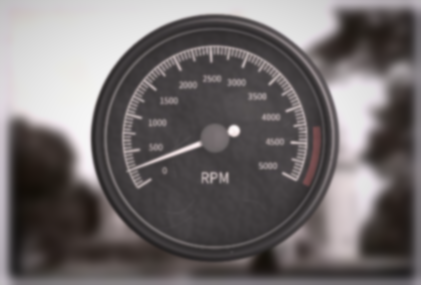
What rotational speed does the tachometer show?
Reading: 250 rpm
